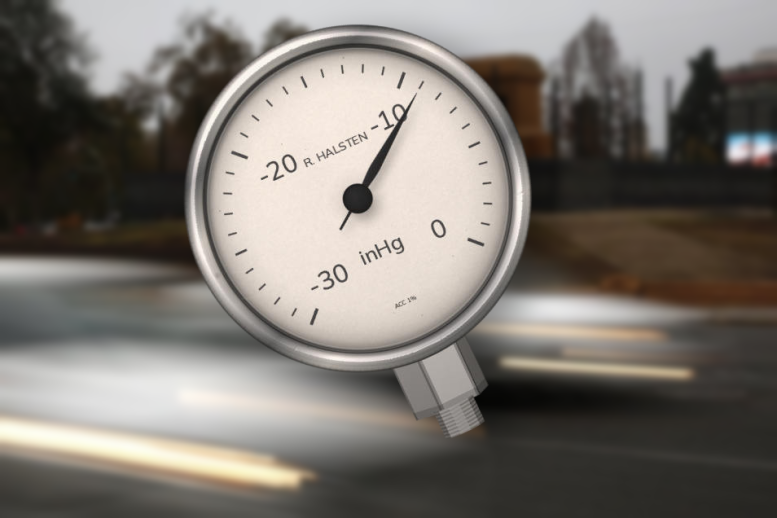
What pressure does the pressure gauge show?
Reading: -9 inHg
